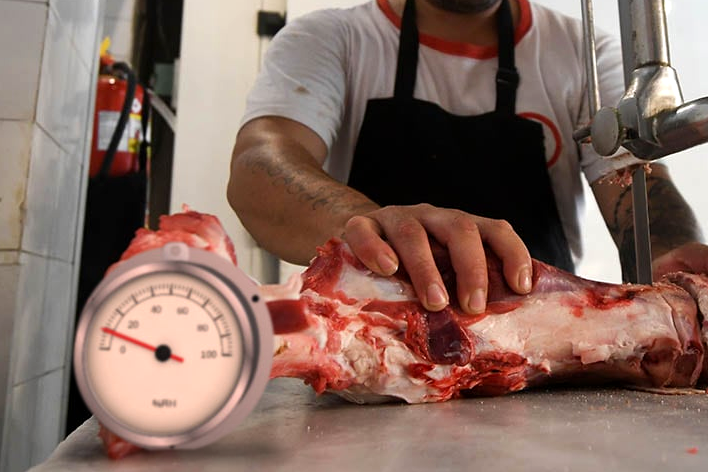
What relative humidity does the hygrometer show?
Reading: 10 %
